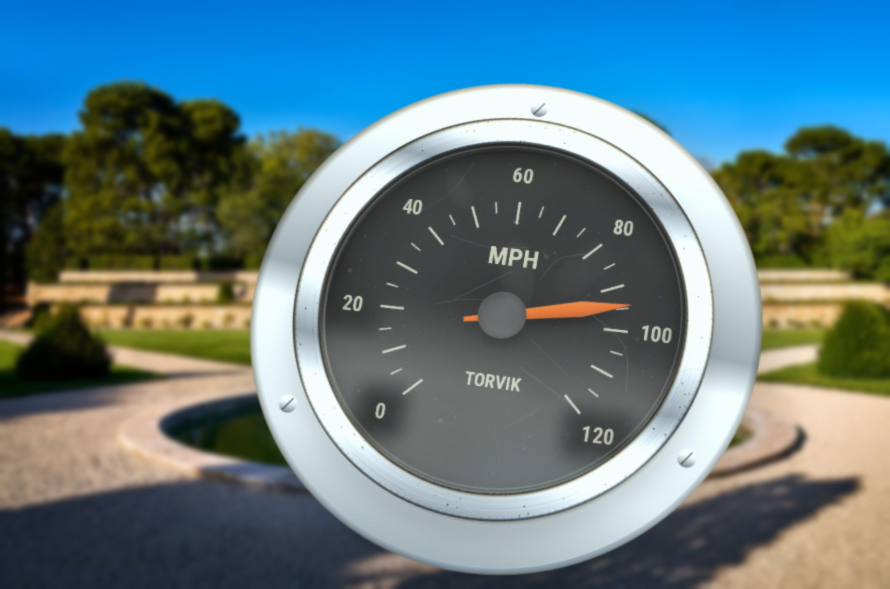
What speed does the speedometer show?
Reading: 95 mph
